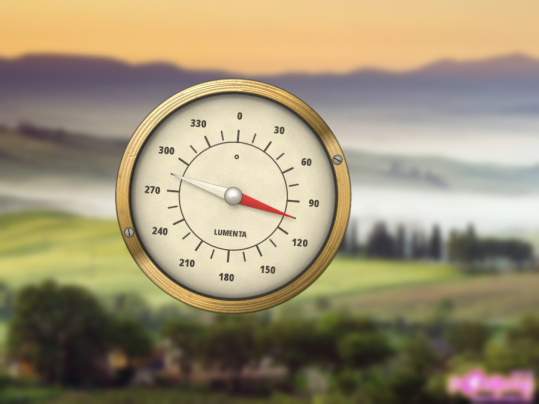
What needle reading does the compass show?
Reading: 105 °
